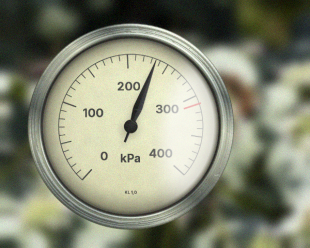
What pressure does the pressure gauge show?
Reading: 235 kPa
